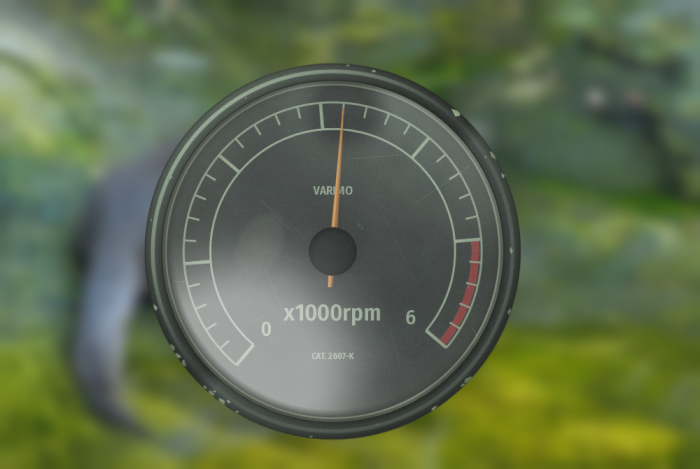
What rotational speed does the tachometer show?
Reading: 3200 rpm
